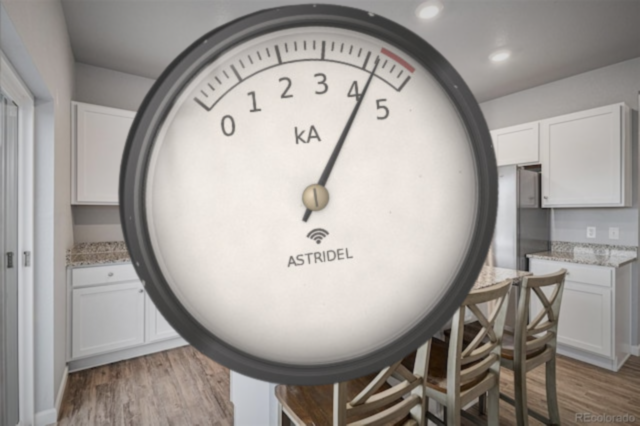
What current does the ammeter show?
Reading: 4.2 kA
